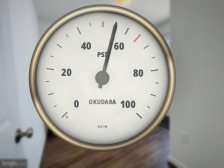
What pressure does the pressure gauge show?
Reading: 55 psi
